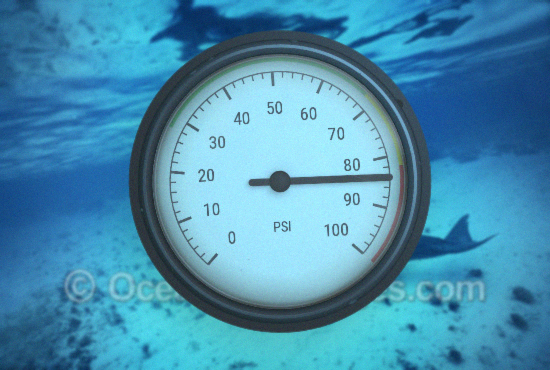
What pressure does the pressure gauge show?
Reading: 84 psi
